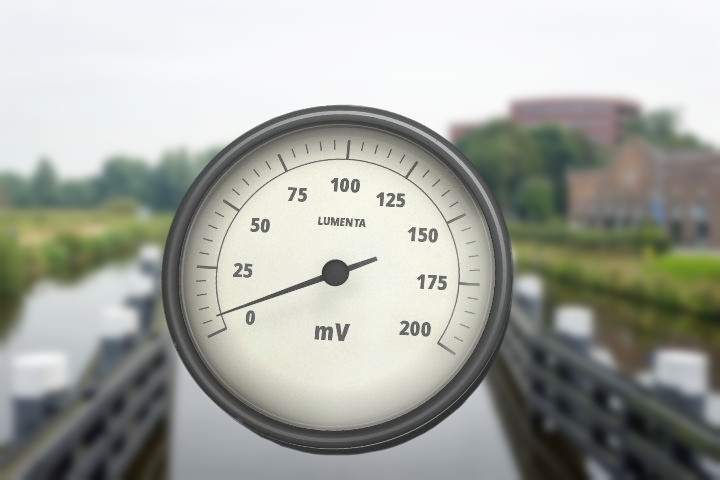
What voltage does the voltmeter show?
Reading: 5 mV
